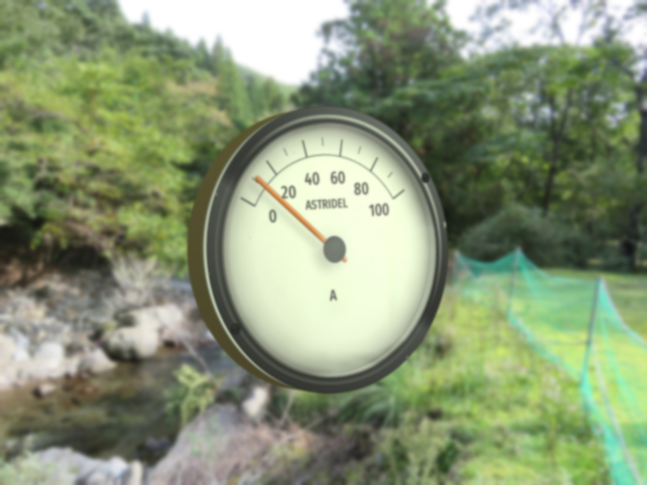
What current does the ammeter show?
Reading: 10 A
